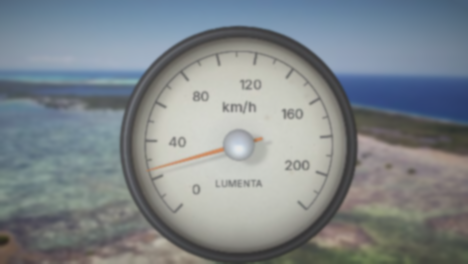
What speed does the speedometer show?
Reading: 25 km/h
